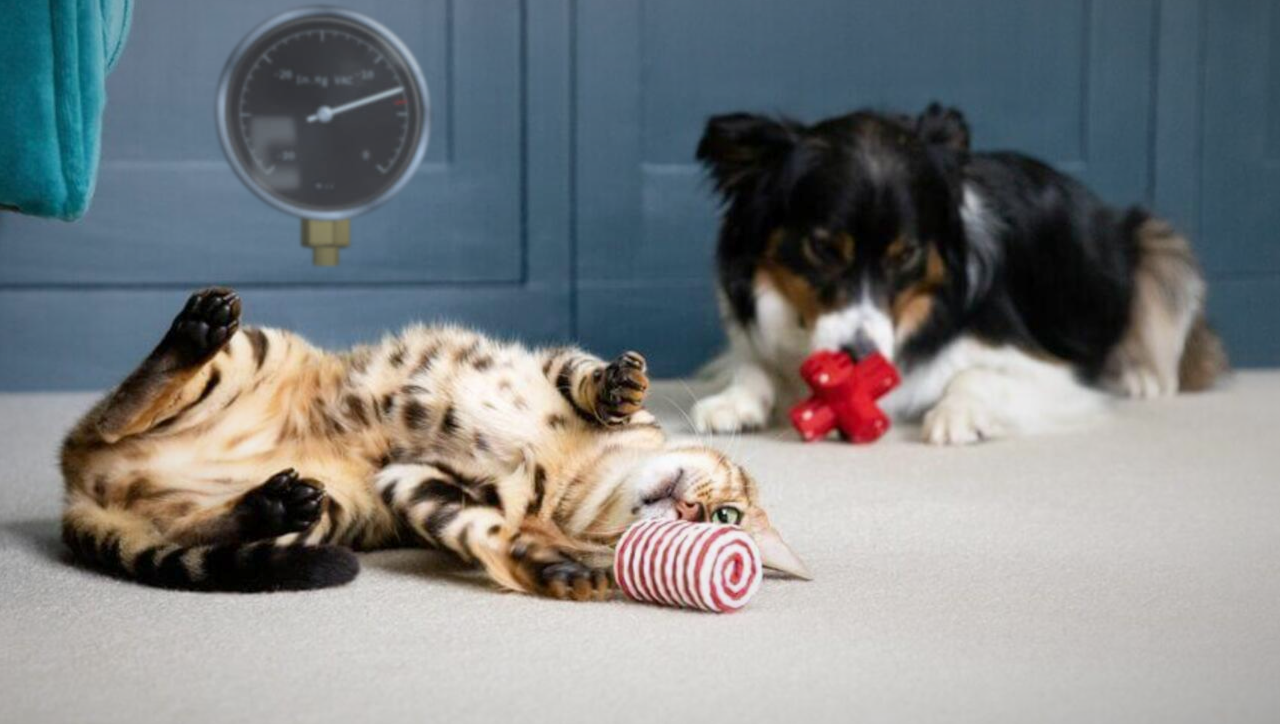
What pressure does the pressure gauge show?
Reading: -7 inHg
